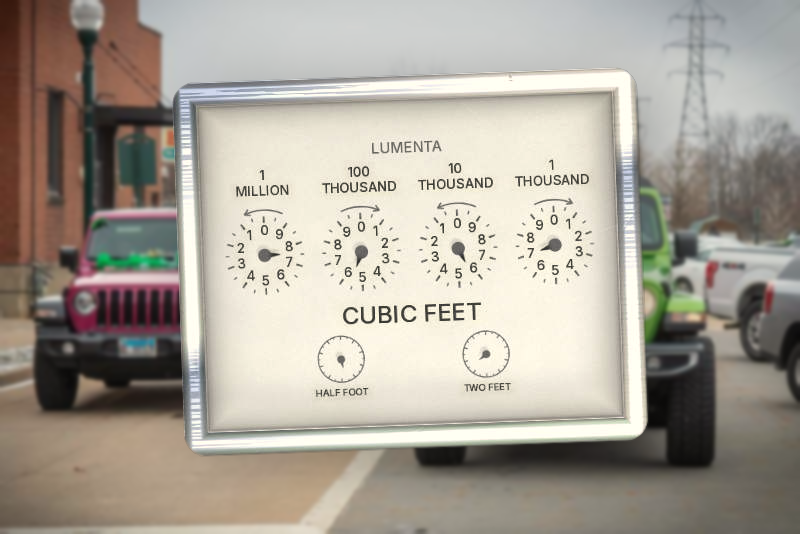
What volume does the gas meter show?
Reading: 755700 ft³
